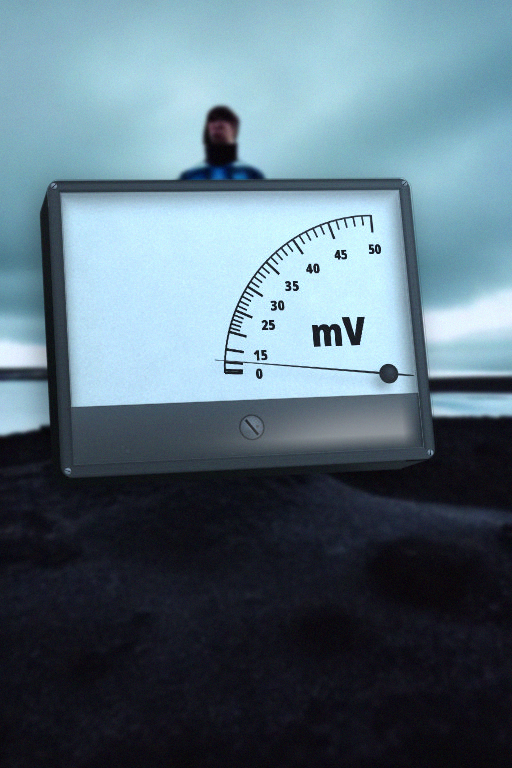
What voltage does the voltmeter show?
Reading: 10 mV
